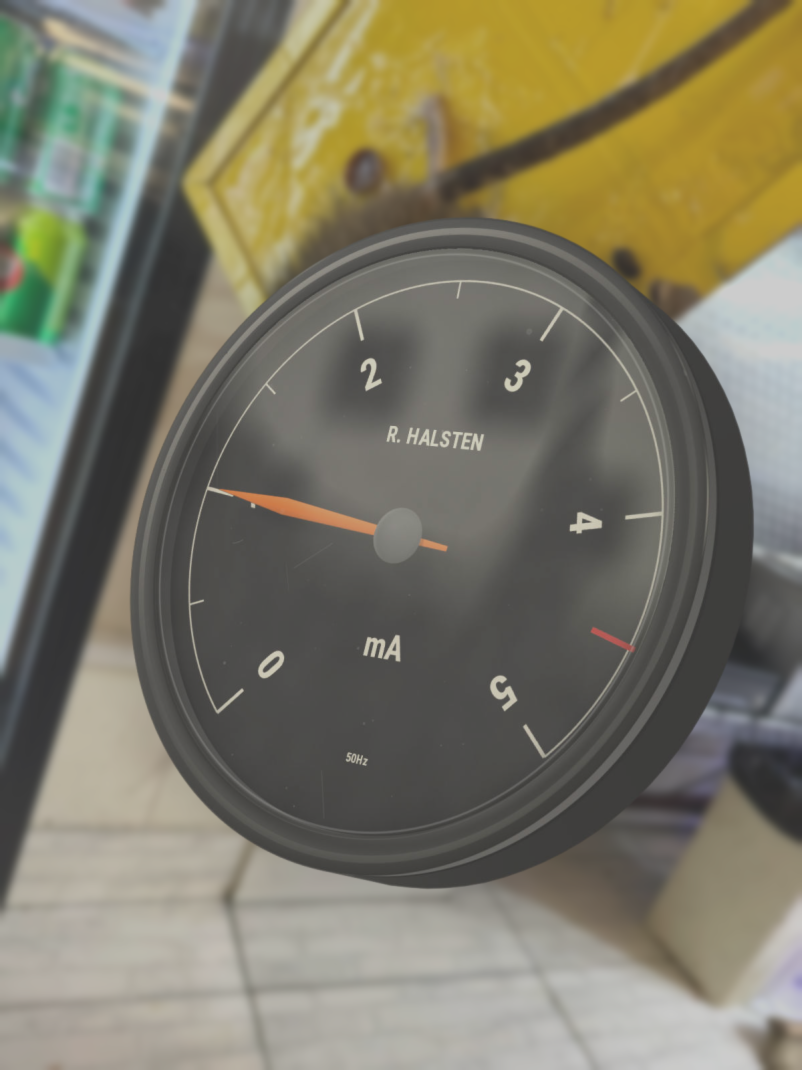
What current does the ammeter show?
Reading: 1 mA
